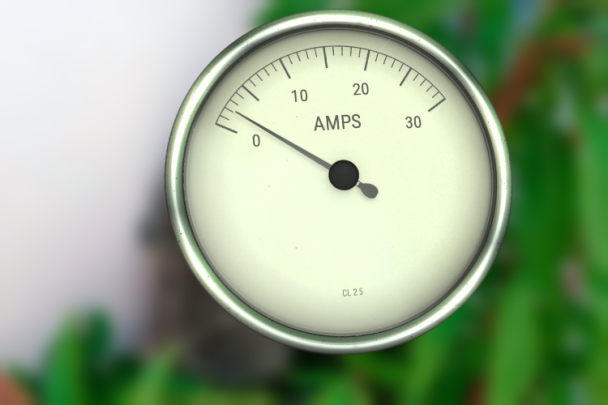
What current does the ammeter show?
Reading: 2 A
